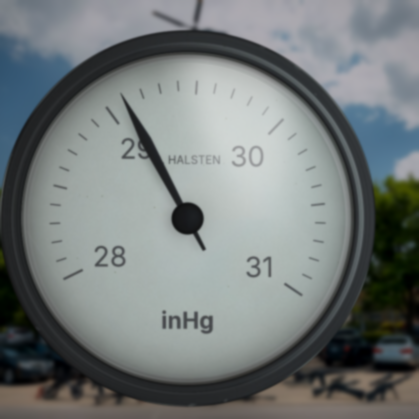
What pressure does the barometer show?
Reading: 29.1 inHg
